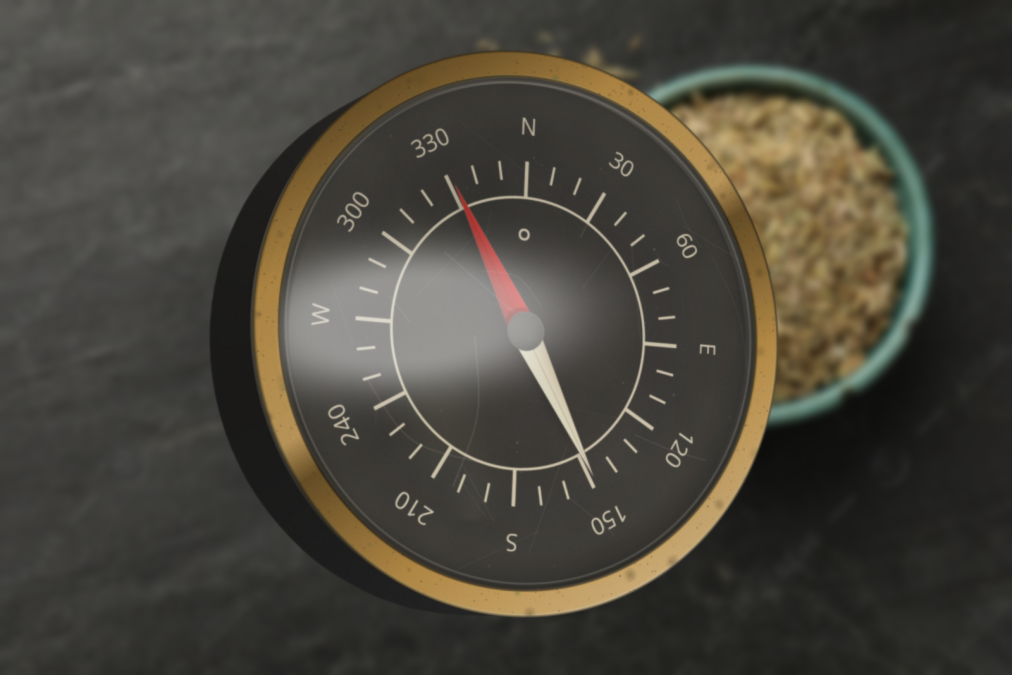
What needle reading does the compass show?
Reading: 330 °
